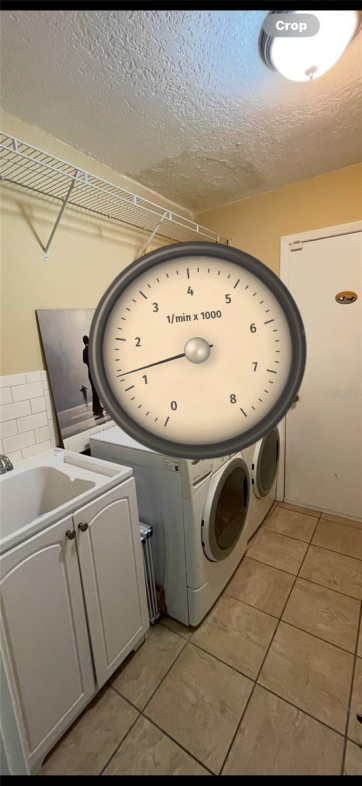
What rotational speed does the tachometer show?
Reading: 1300 rpm
